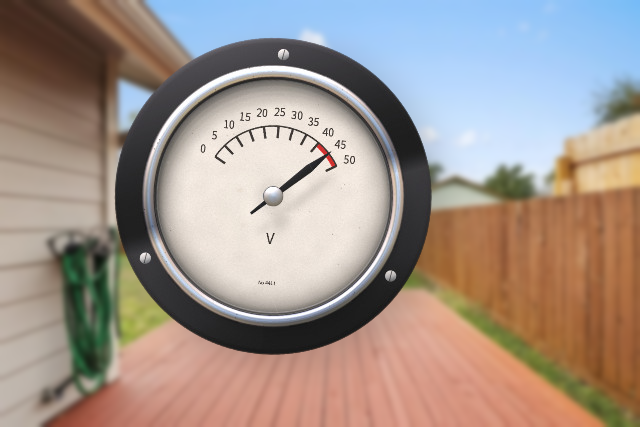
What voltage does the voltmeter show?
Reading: 45 V
